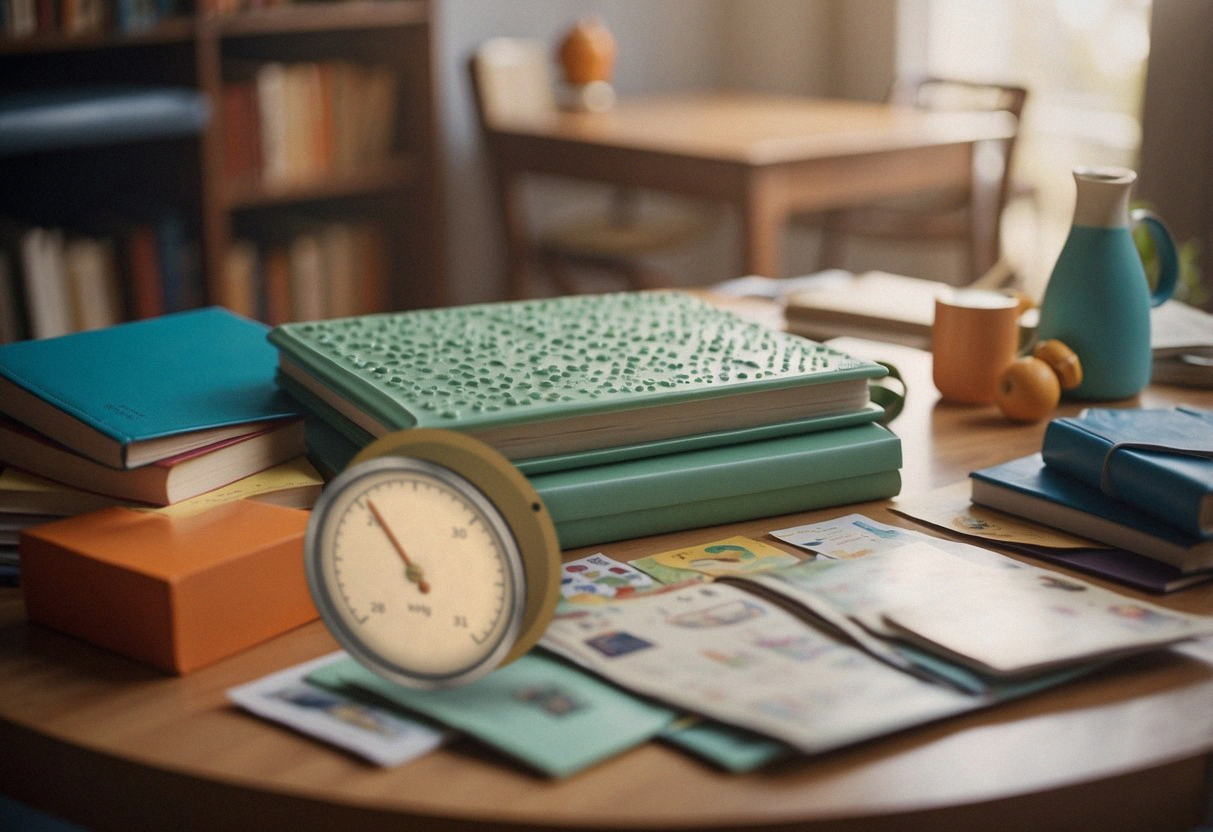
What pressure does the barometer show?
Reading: 29.1 inHg
